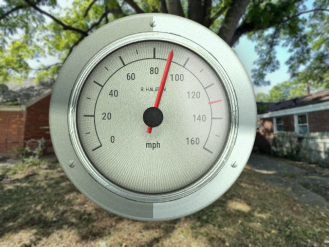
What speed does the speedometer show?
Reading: 90 mph
